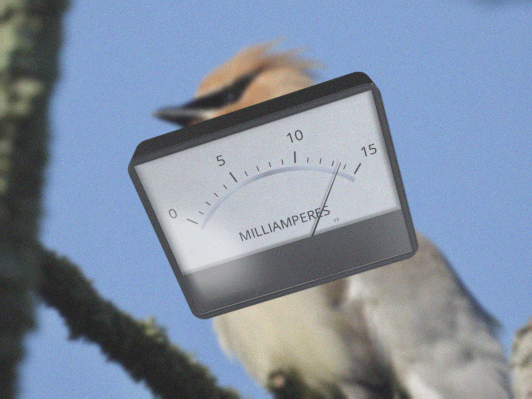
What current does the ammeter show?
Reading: 13.5 mA
